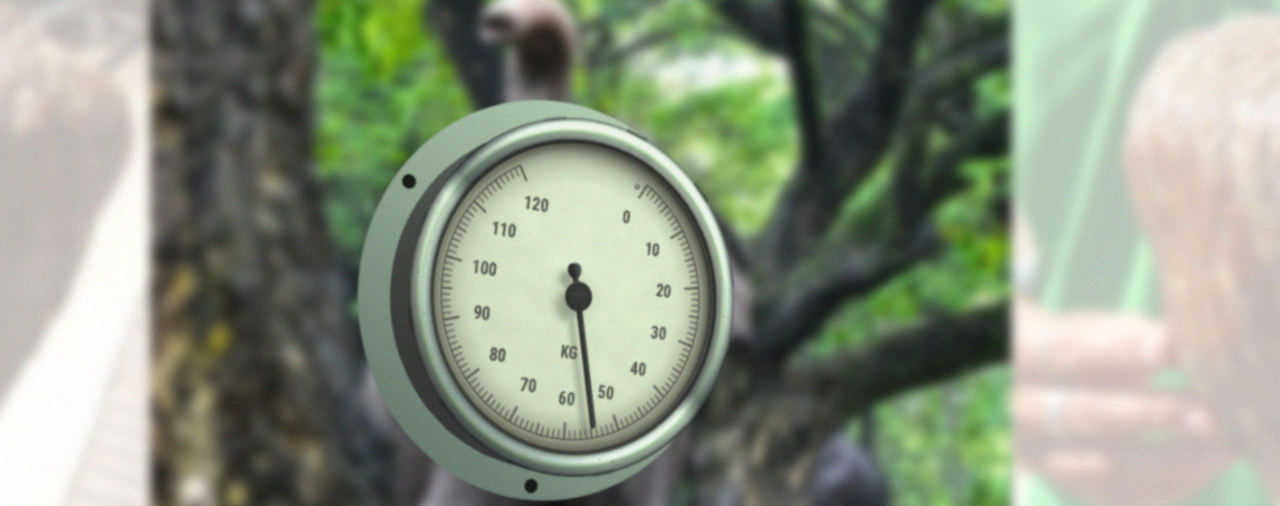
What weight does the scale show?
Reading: 55 kg
